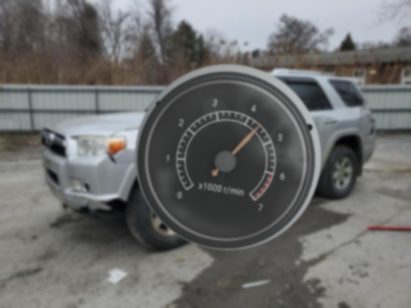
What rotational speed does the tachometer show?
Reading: 4400 rpm
